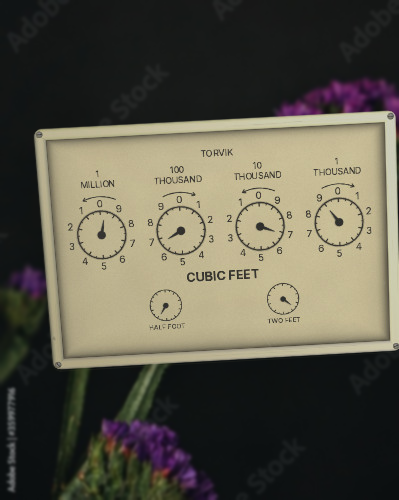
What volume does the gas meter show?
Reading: 966900 ft³
